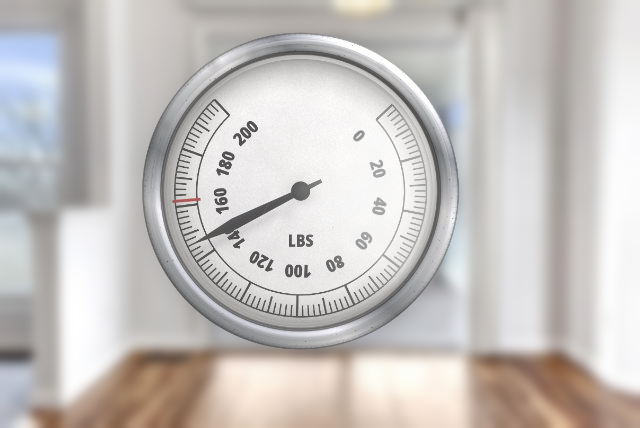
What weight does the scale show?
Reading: 146 lb
